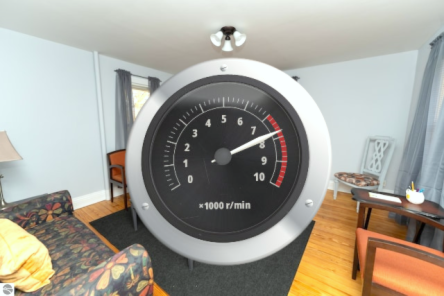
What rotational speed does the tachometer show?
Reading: 7800 rpm
